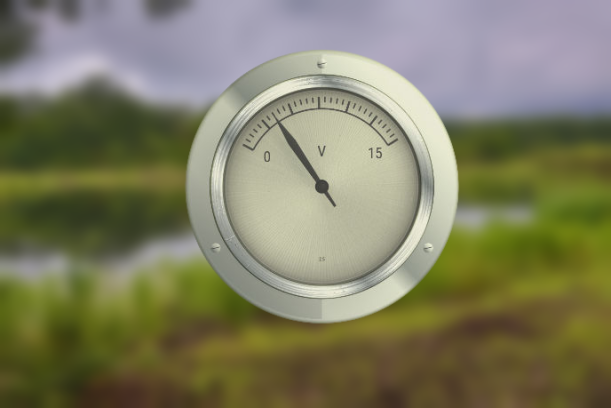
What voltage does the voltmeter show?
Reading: 3.5 V
